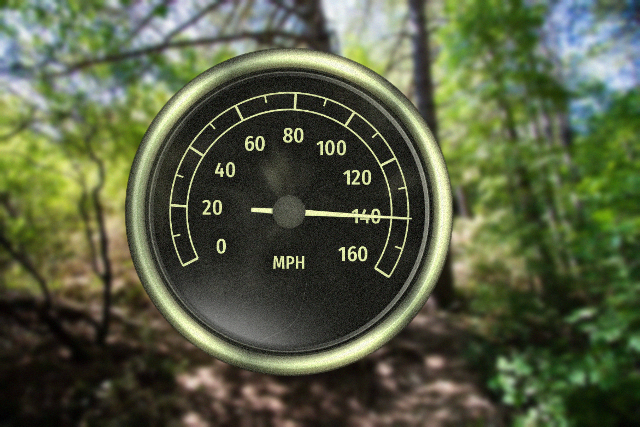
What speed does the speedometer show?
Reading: 140 mph
